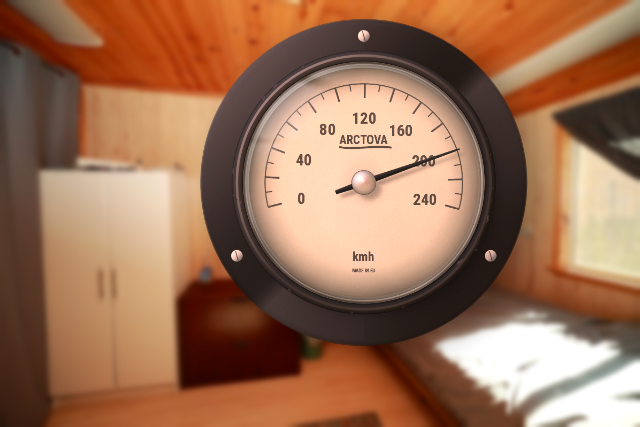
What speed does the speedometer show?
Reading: 200 km/h
